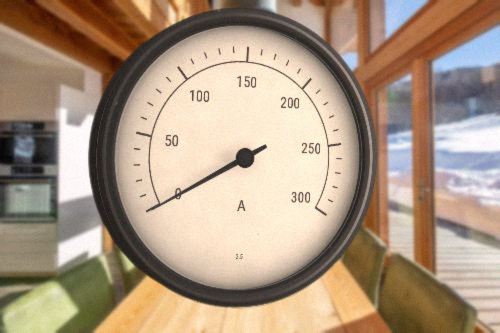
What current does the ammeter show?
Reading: 0 A
